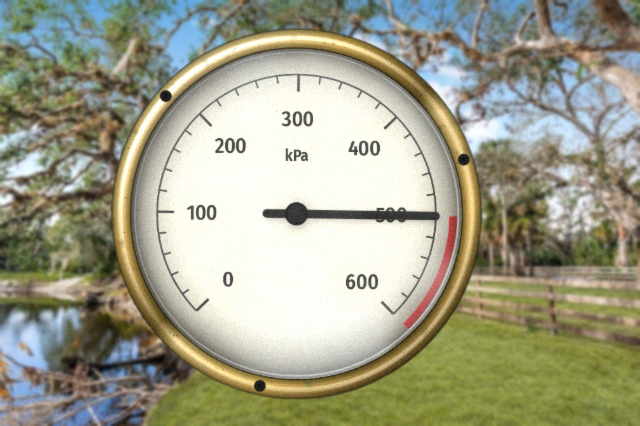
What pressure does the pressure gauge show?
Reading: 500 kPa
